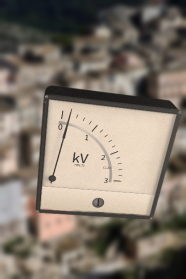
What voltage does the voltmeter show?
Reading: 0.2 kV
